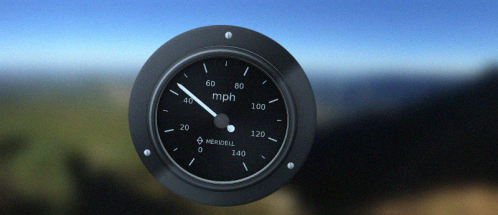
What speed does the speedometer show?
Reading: 45 mph
